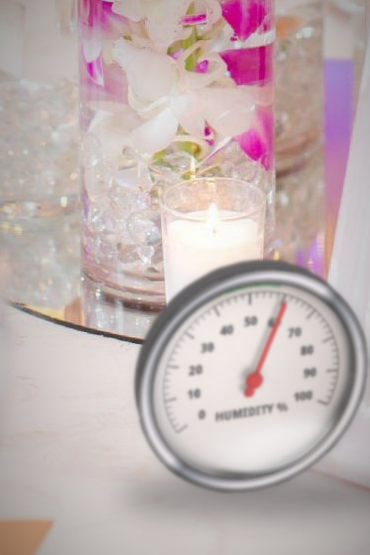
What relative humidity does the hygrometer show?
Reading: 60 %
